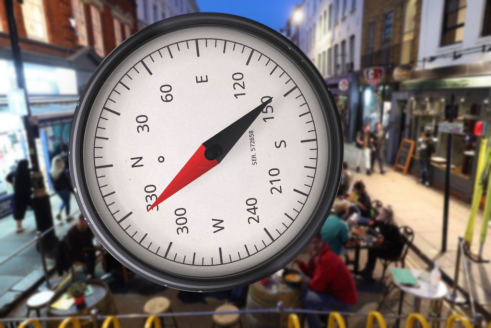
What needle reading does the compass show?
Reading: 325 °
